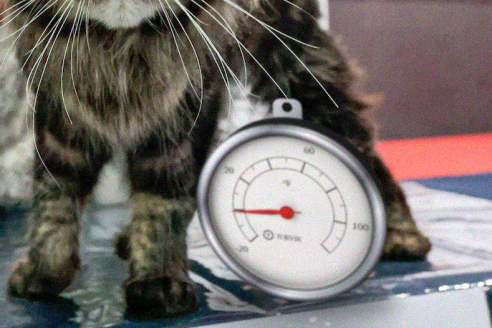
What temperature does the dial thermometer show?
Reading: 0 °F
